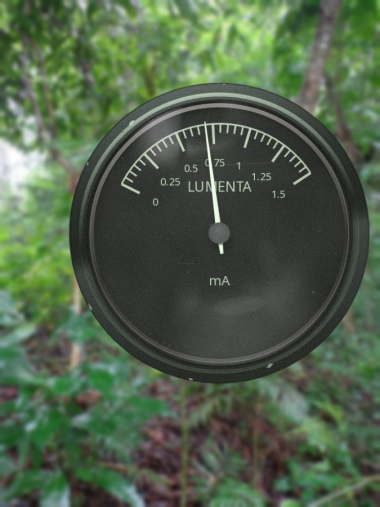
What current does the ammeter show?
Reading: 0.7 mA
